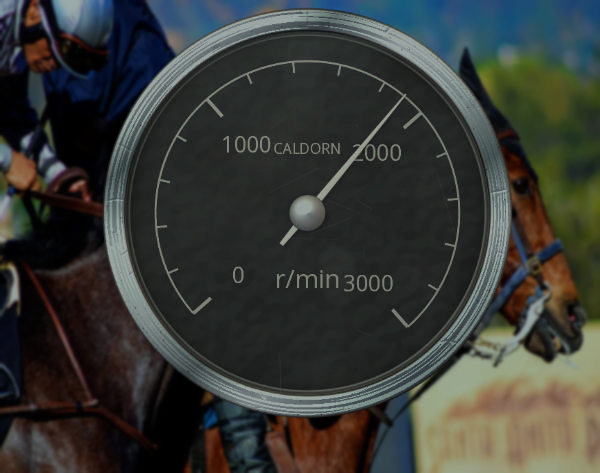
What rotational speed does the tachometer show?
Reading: 1900 rpm
